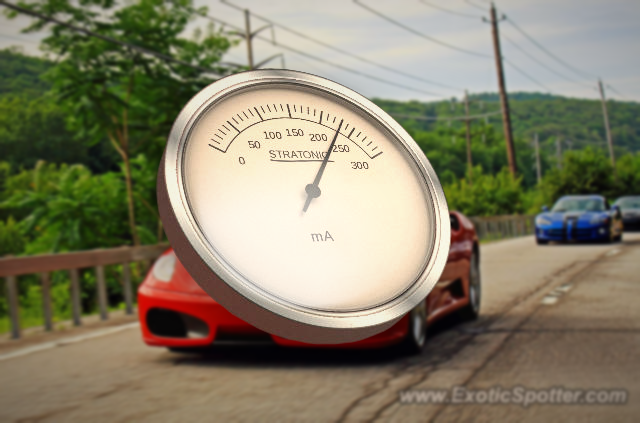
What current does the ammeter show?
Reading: 230 mA
